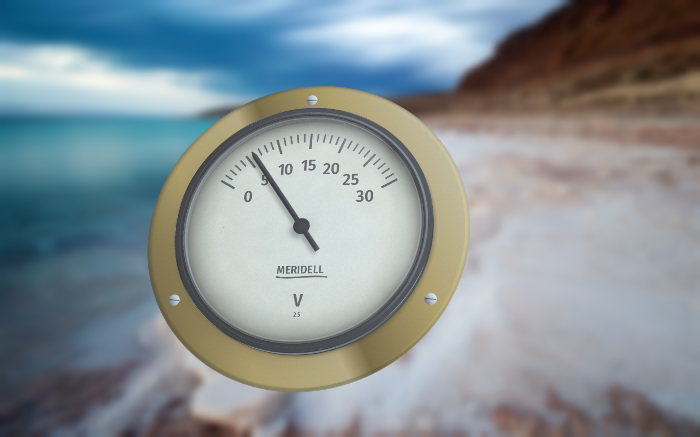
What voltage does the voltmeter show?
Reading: 6 V
